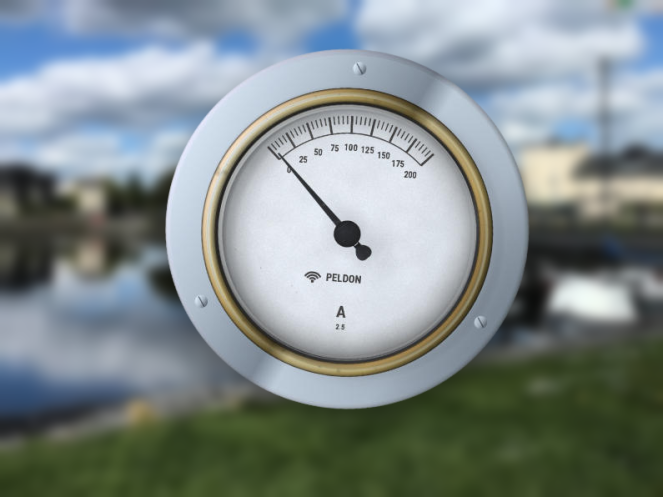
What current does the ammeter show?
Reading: 5 A
